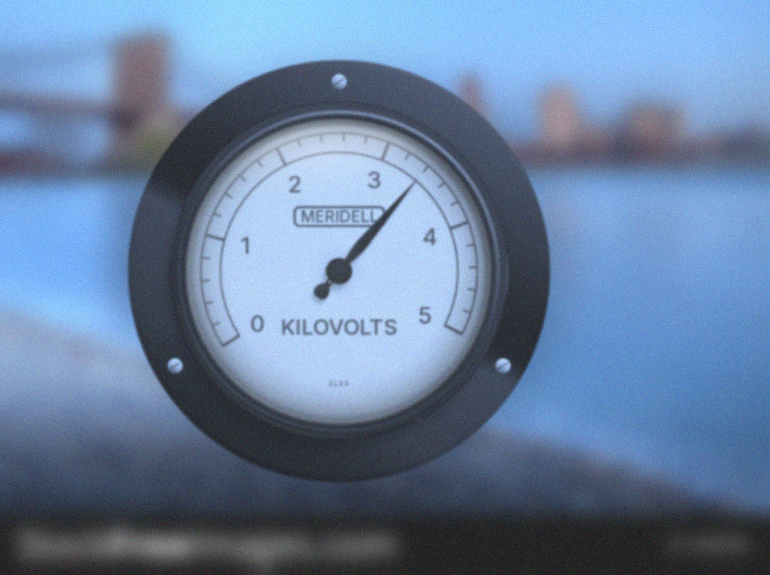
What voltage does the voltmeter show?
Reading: 3.4 kV
